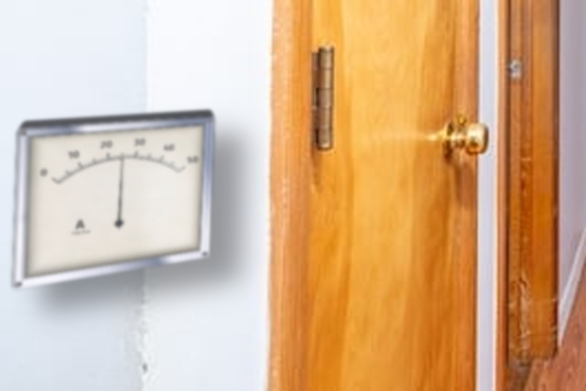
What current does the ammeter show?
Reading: 25 A
